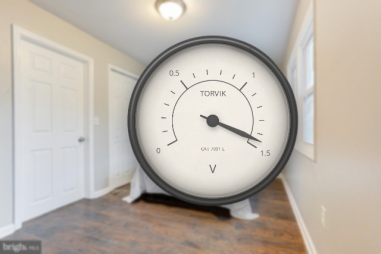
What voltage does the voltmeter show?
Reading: 1.45 V
